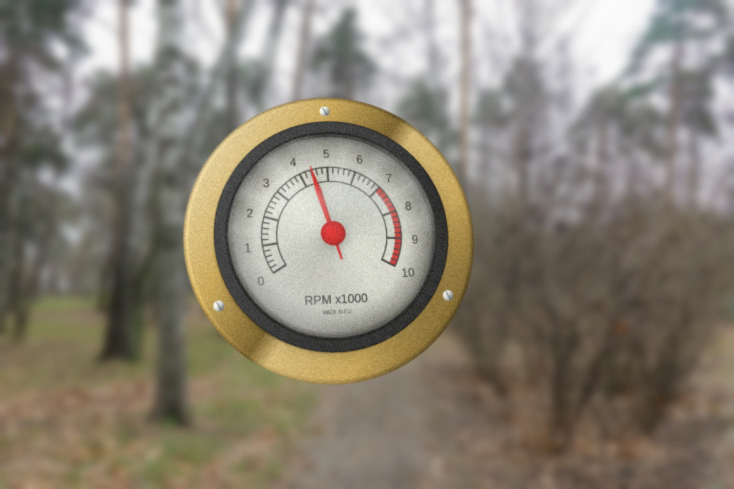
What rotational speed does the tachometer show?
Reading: 4400 rpm
